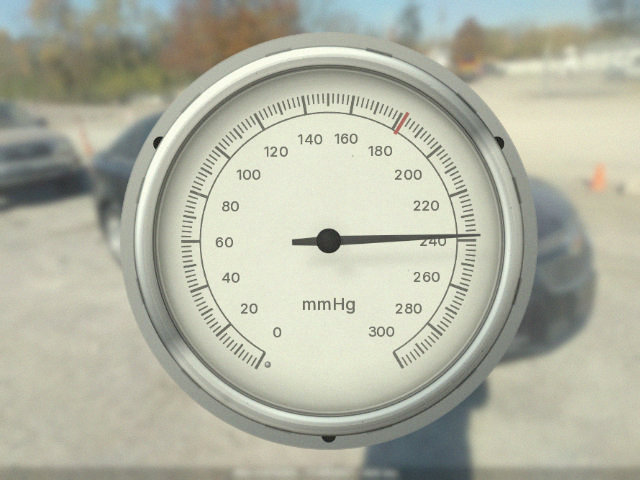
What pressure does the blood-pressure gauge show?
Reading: 238 mmHg
